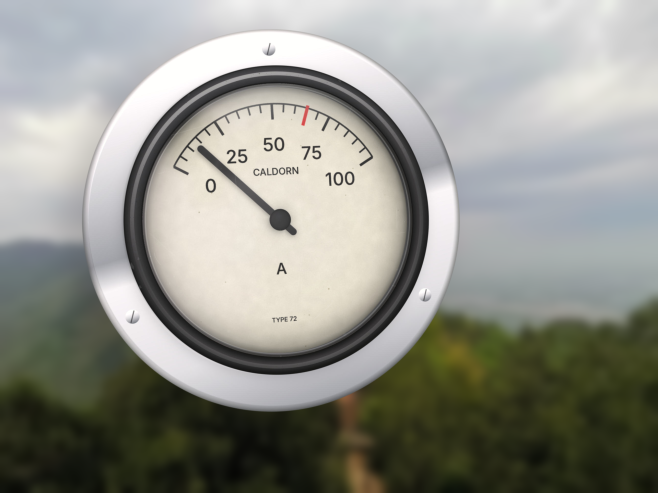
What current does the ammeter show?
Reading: 12.5 A
